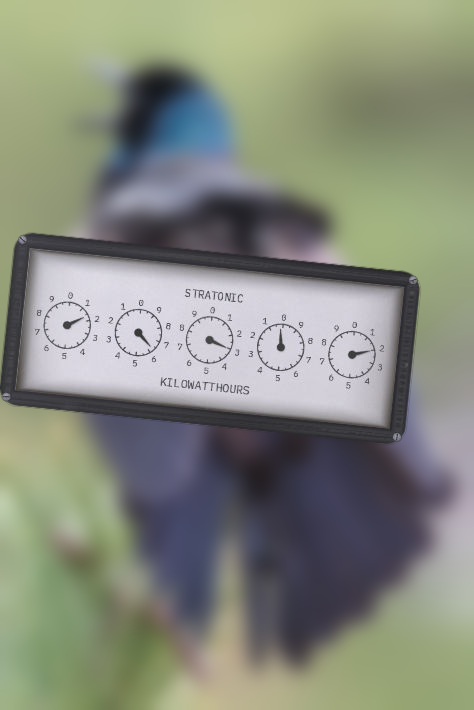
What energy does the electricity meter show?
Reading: 16302 kWh
